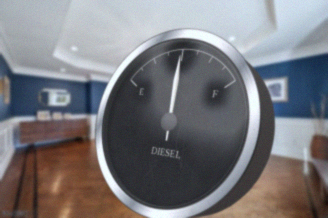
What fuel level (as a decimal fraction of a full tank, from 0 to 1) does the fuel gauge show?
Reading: 0.5
